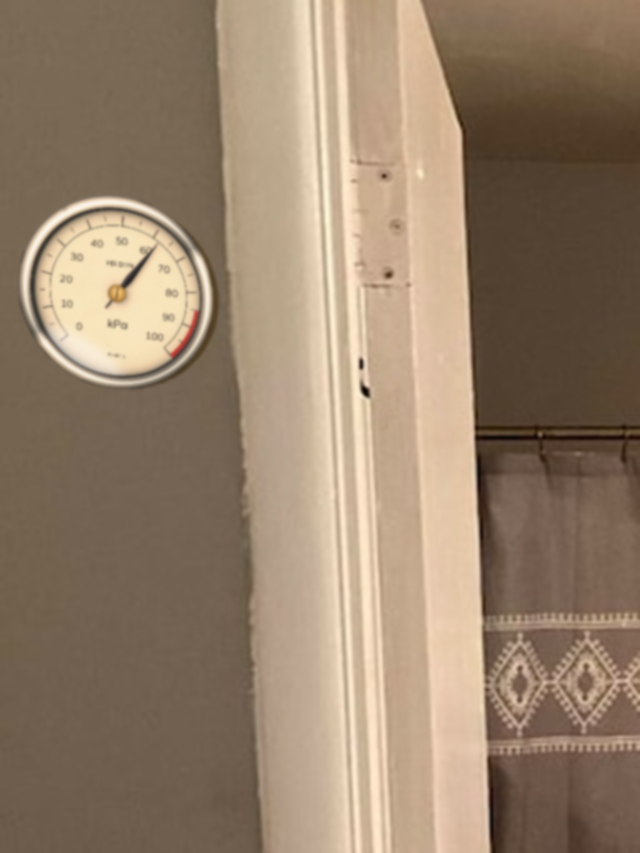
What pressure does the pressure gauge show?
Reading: 62.5 kPa
